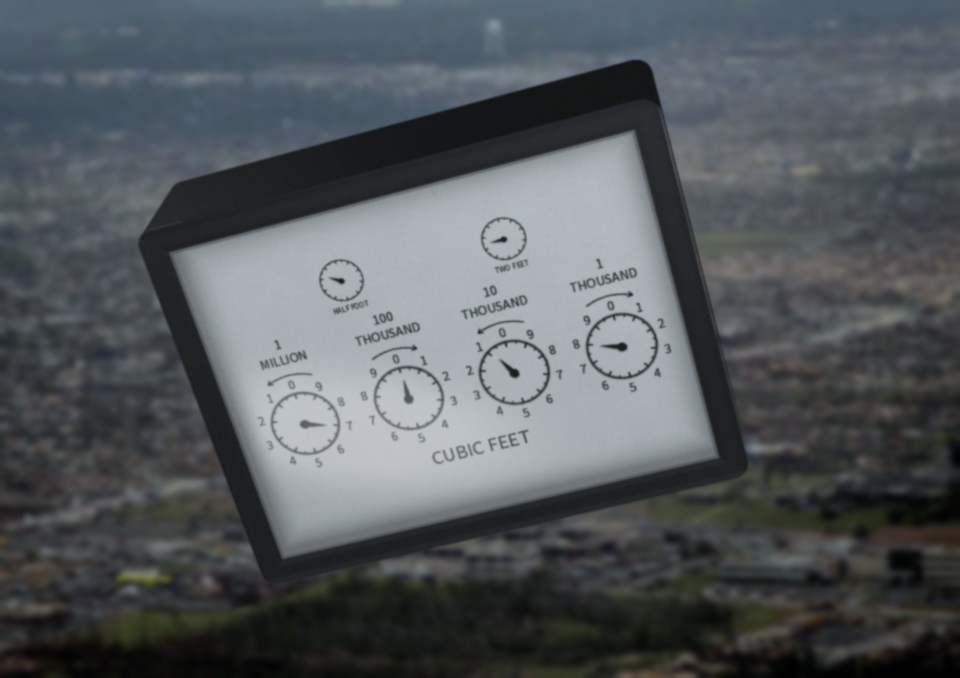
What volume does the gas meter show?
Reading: 700800 ft³
